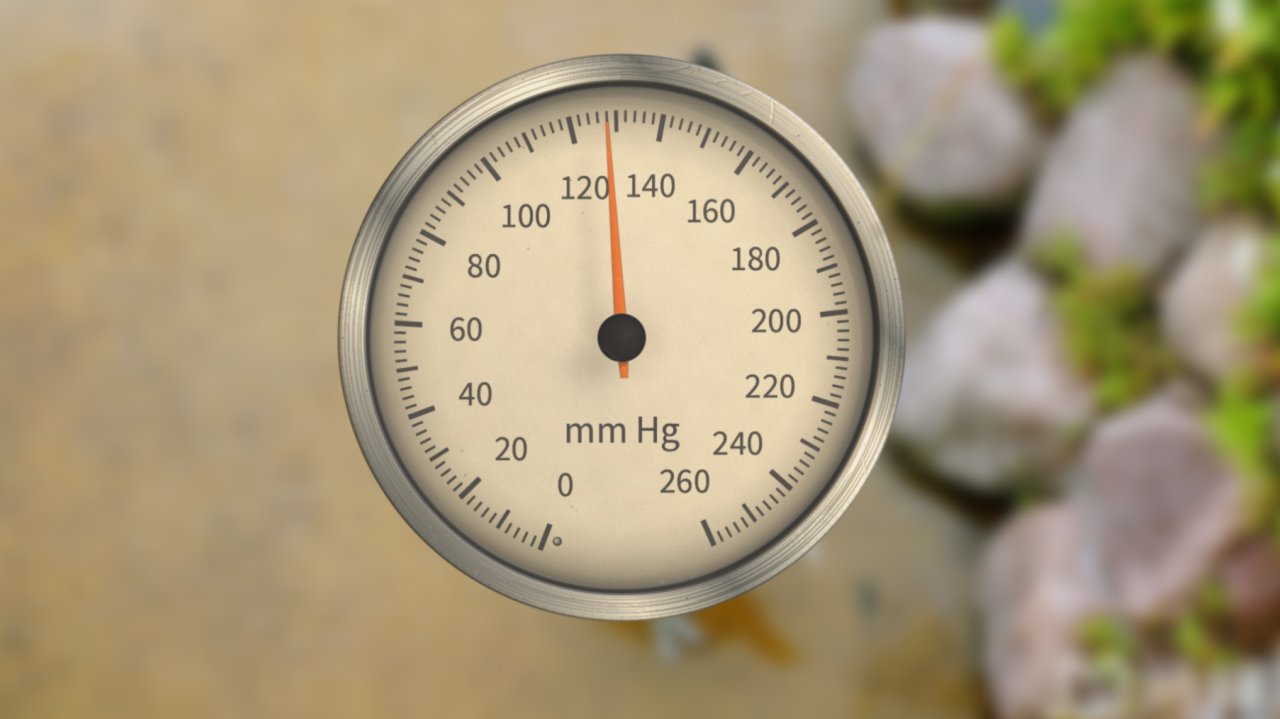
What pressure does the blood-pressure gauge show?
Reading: 128 mmHg
